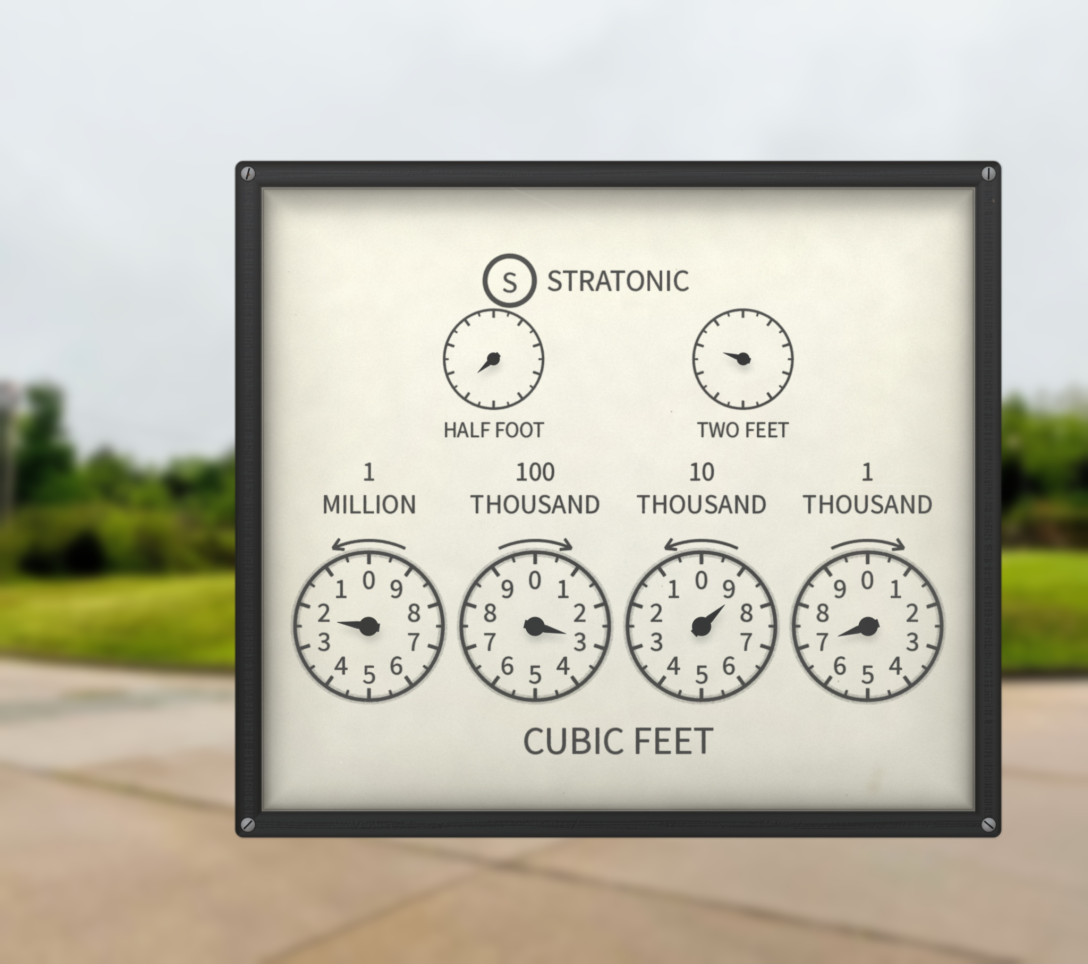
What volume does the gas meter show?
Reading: 228700 ft³
